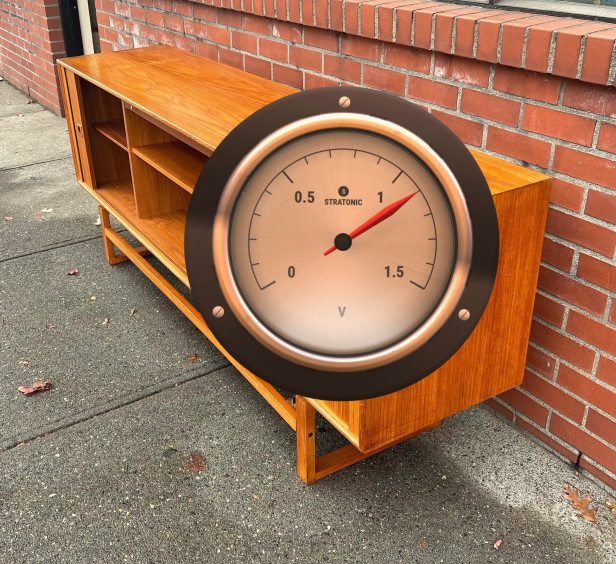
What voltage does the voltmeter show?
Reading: 1.1 V
